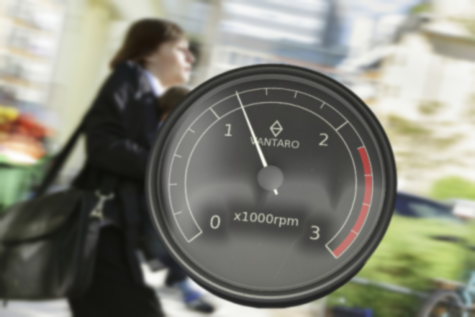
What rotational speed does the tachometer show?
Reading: 1200 rpm
